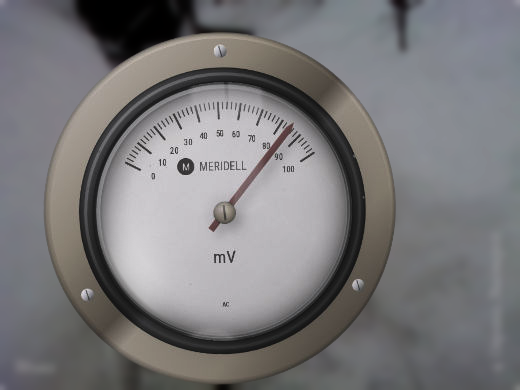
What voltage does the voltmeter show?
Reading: 84 mV
